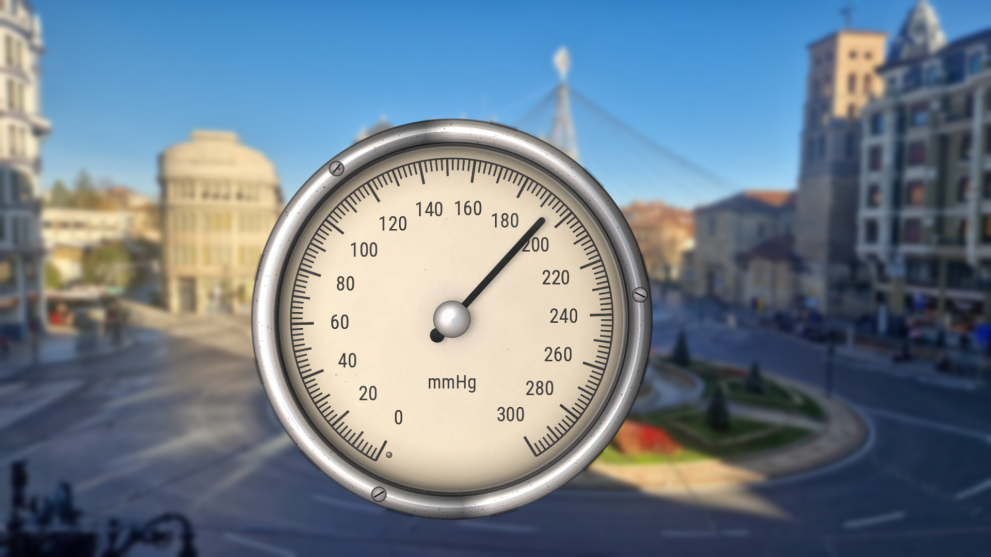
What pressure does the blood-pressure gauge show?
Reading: 194 mmHg
